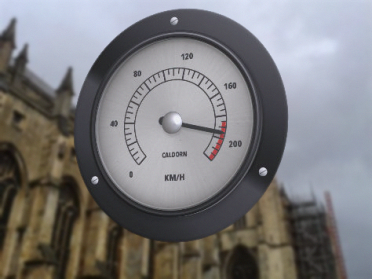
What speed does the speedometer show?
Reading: 195 km/h
